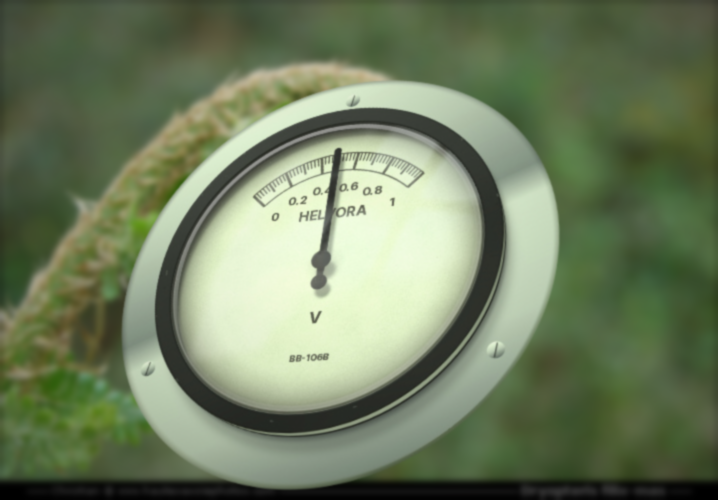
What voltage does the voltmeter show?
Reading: 0.5 V
